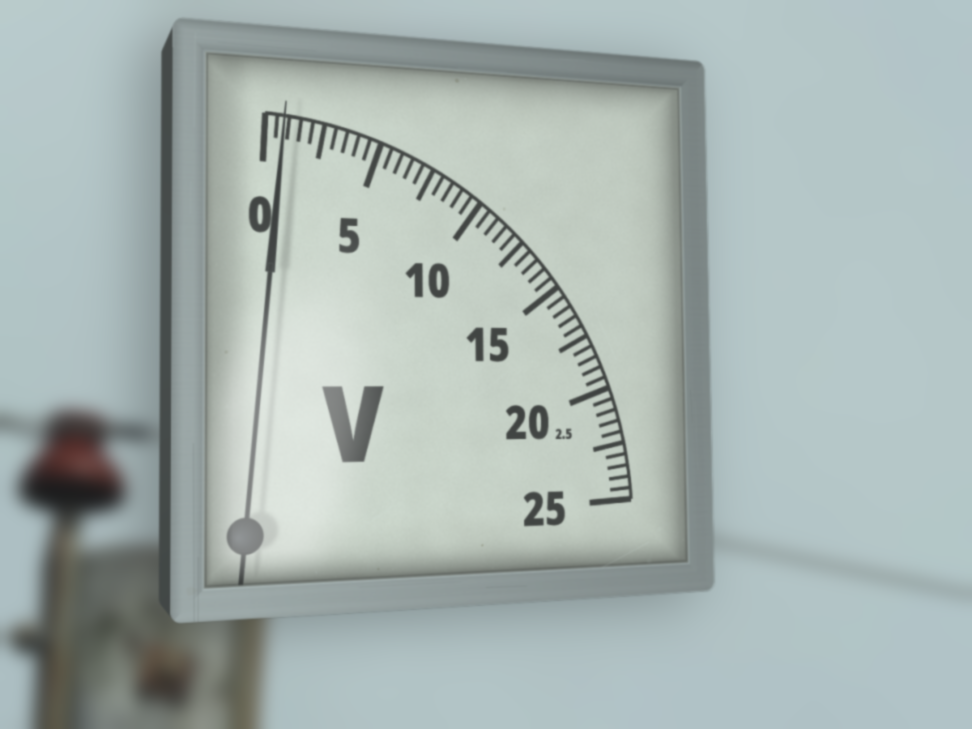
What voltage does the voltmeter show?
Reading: 0.75 V
